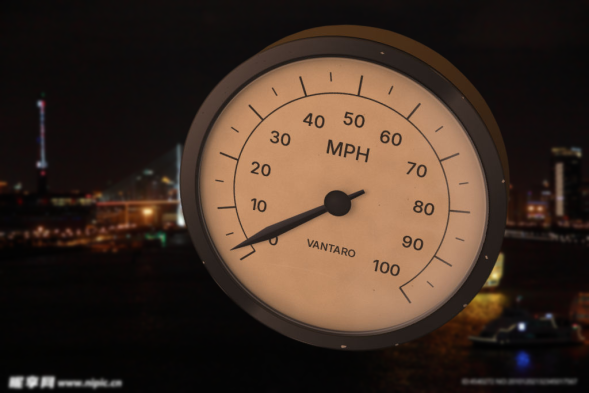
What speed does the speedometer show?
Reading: 2.5 mph
